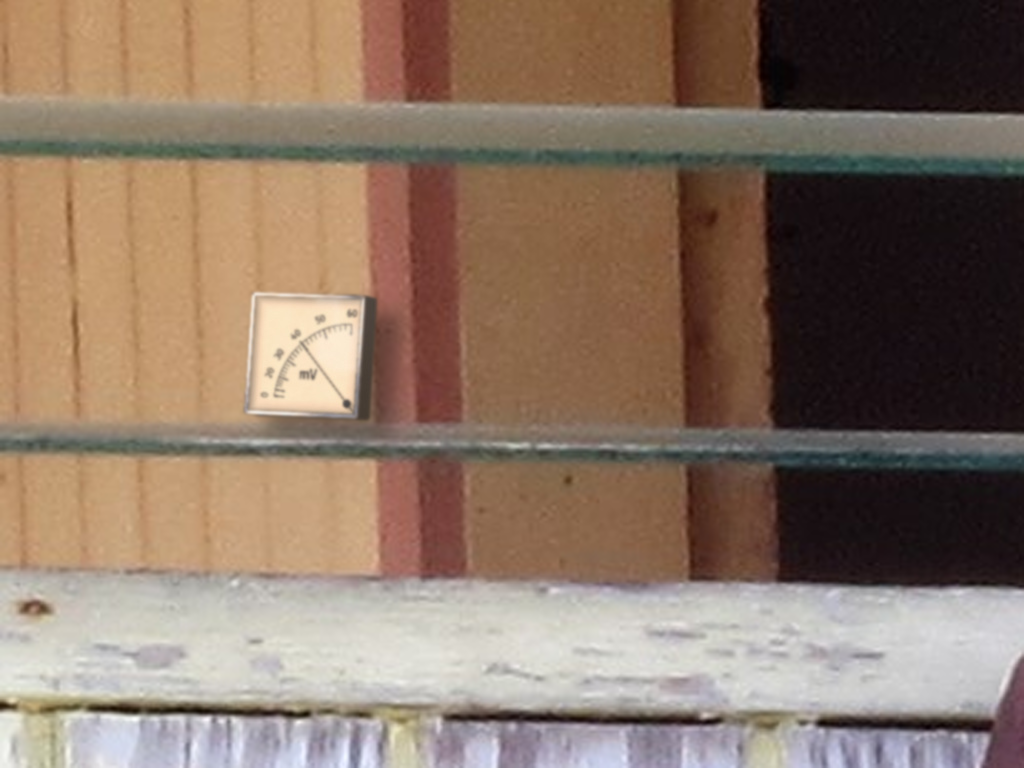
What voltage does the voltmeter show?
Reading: 40 mV
